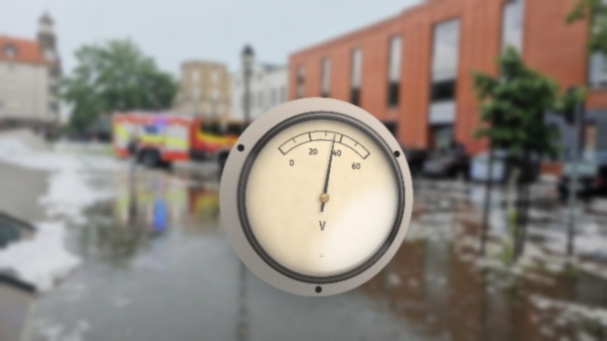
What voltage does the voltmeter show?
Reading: 35 V
